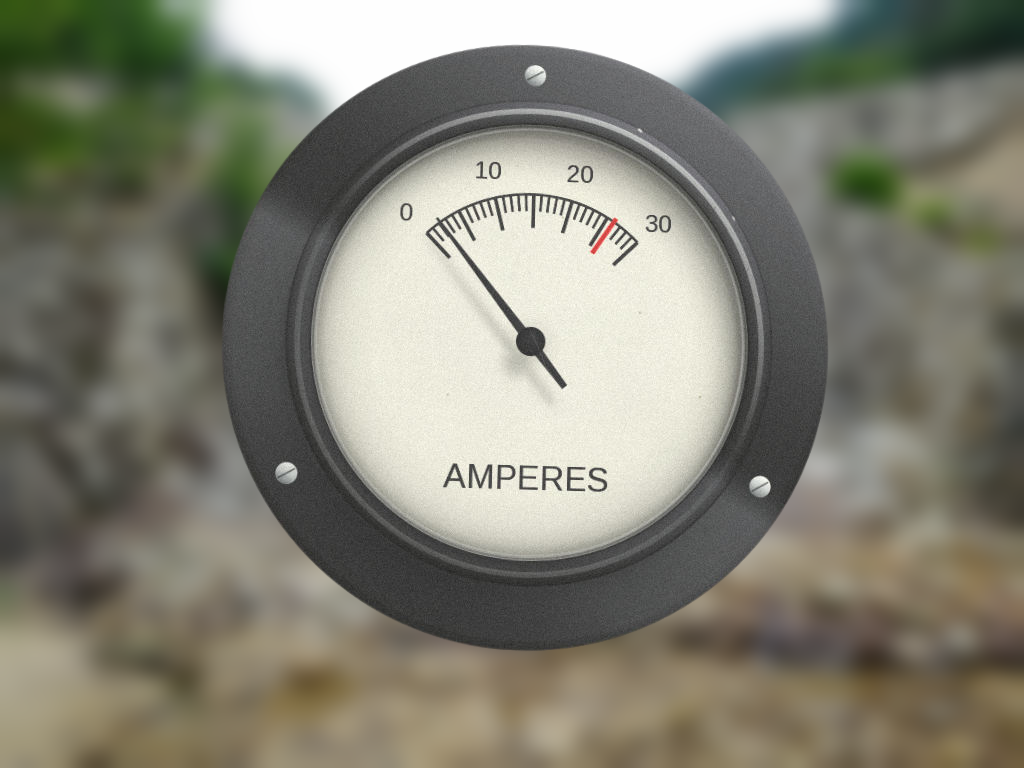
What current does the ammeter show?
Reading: 2 A
